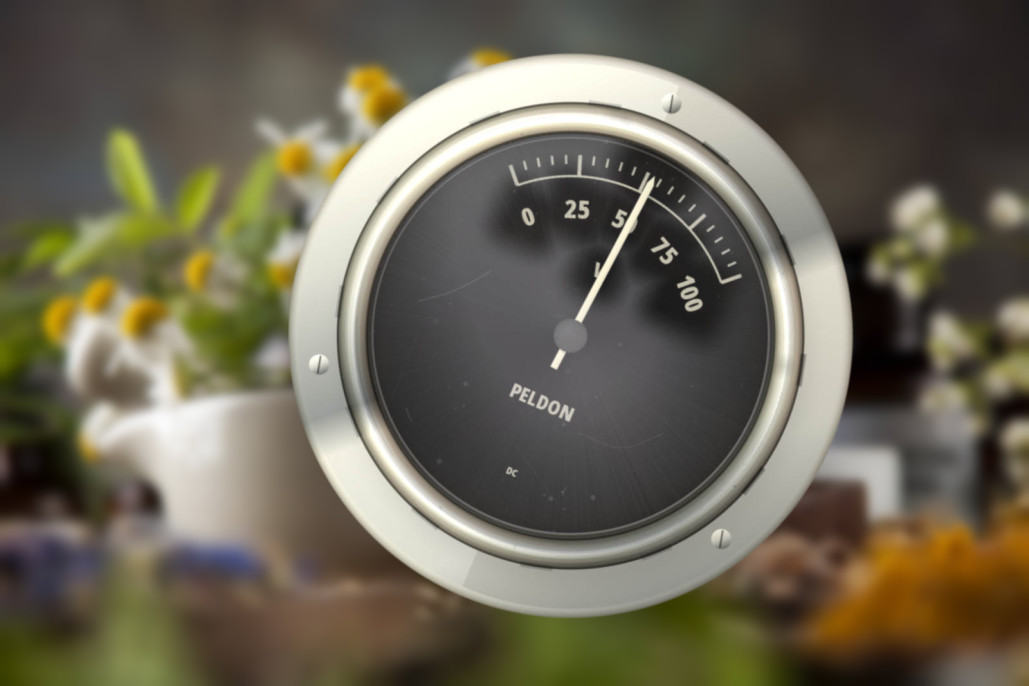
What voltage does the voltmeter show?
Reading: 52.5 V
